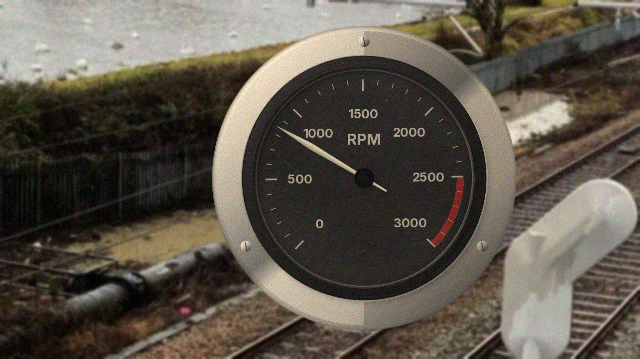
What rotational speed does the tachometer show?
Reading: 850 rpm
